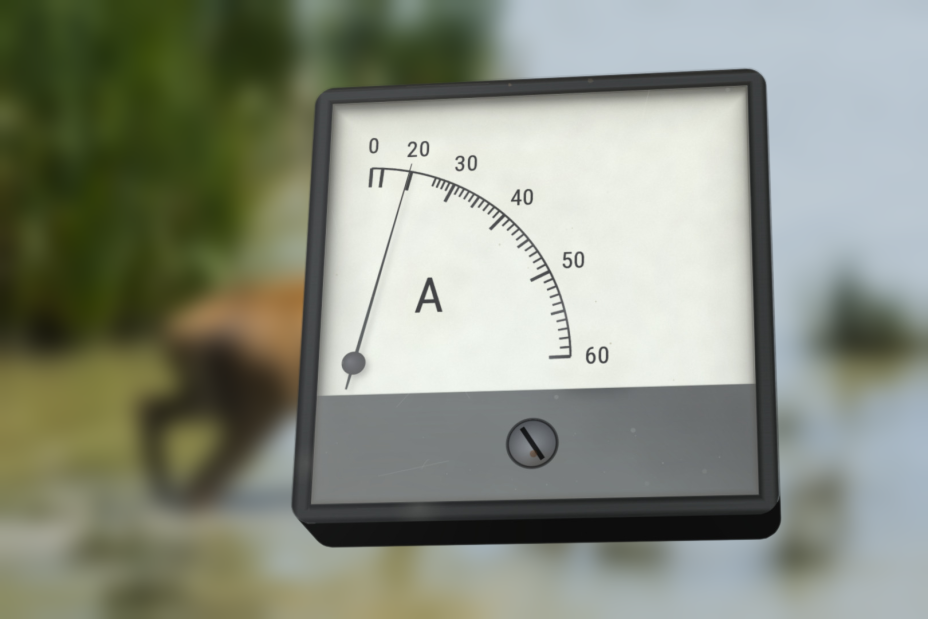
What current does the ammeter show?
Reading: 20 A
